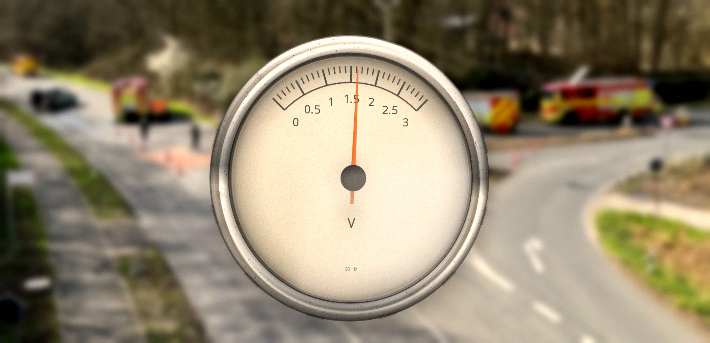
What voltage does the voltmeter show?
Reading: 1.6 V
